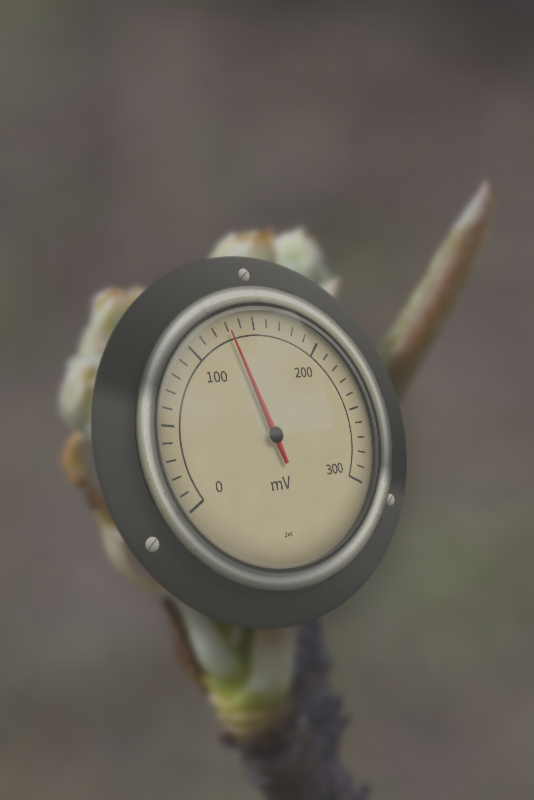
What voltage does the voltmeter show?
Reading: 130 mV
